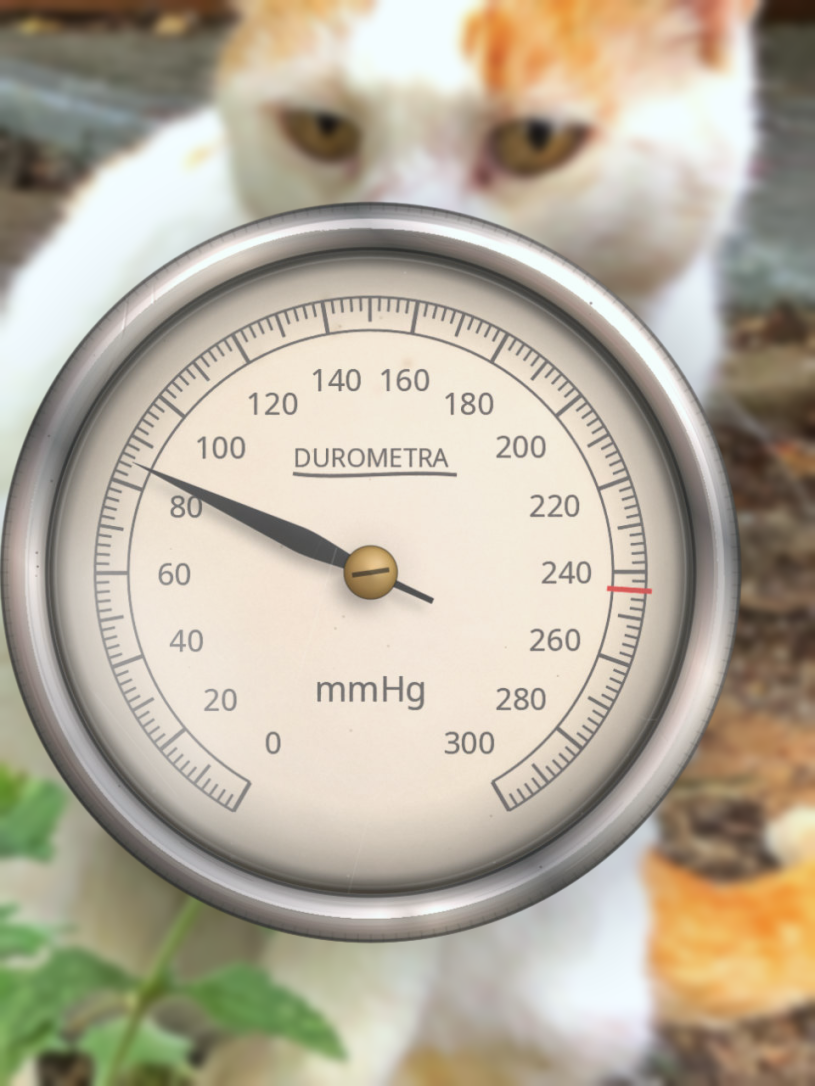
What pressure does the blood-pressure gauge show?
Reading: 85 mmHg
